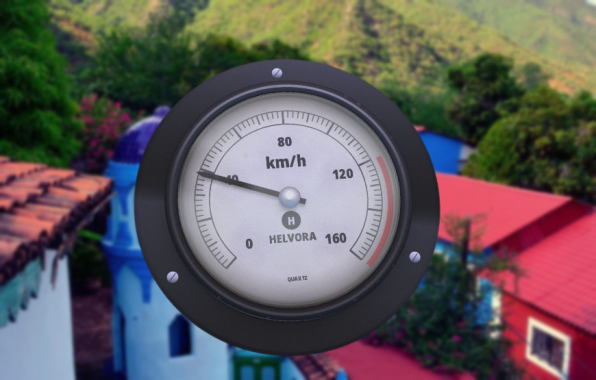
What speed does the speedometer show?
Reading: 38 km/h
